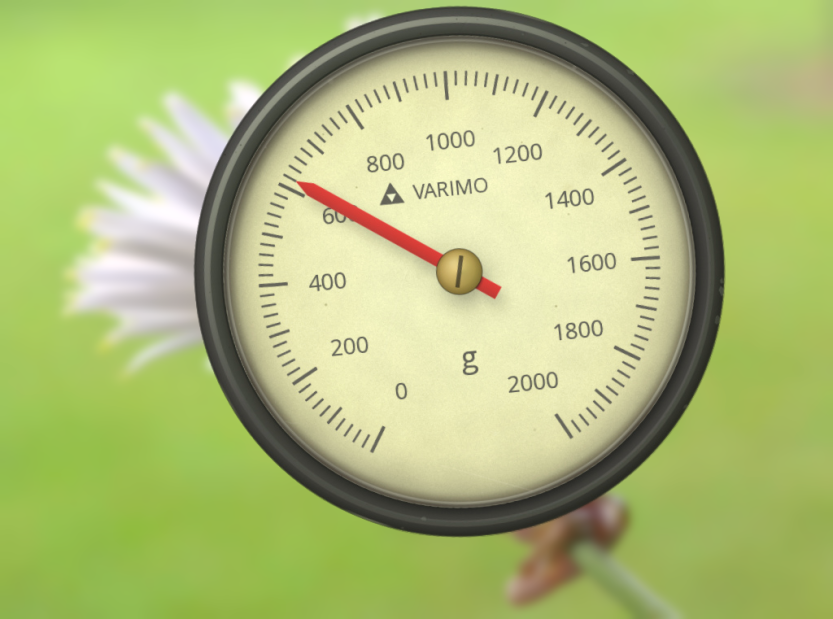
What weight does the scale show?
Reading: 620 g
